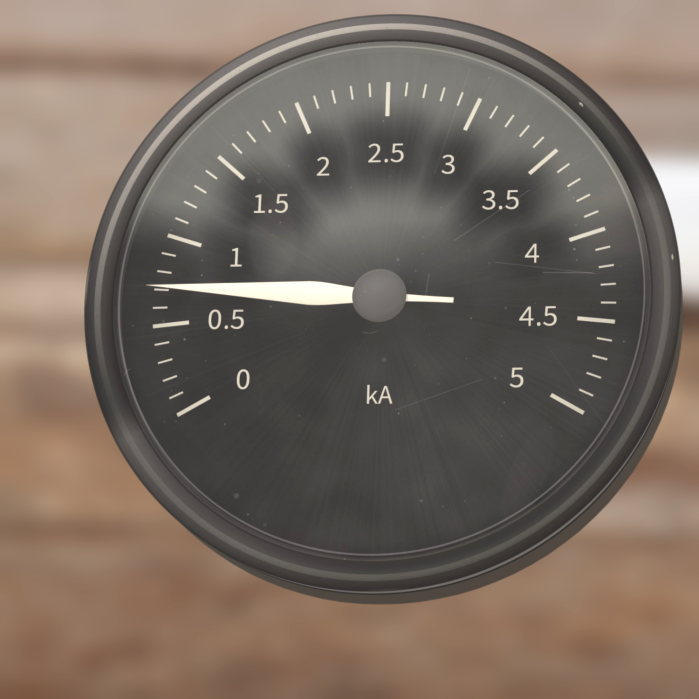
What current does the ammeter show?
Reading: 0.7 kA
